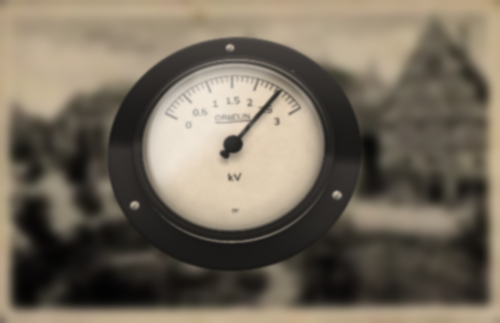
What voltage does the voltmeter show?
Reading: 2.5 kV
